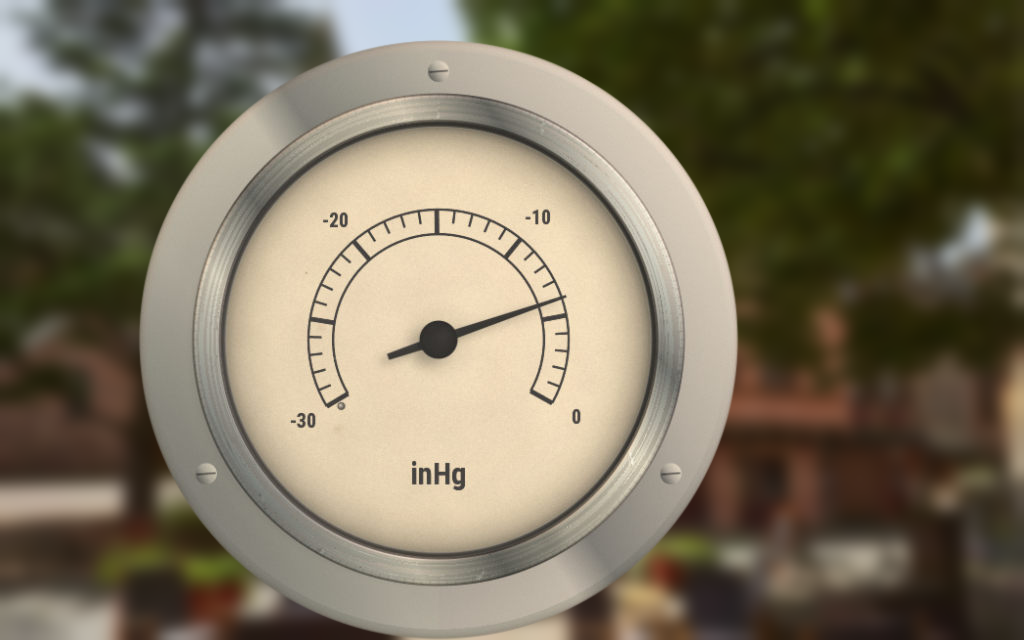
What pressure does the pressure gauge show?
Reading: -6 inHg
